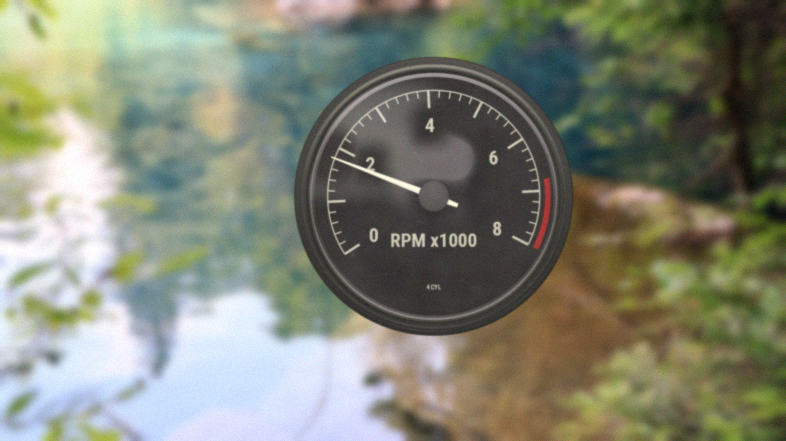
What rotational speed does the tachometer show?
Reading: 1800 rpm
